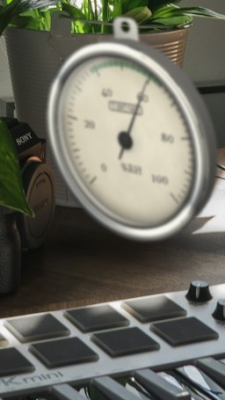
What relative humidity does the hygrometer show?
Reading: 60 %
